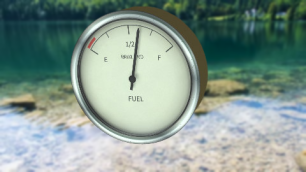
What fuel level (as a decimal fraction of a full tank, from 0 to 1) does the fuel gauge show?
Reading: 0.625
